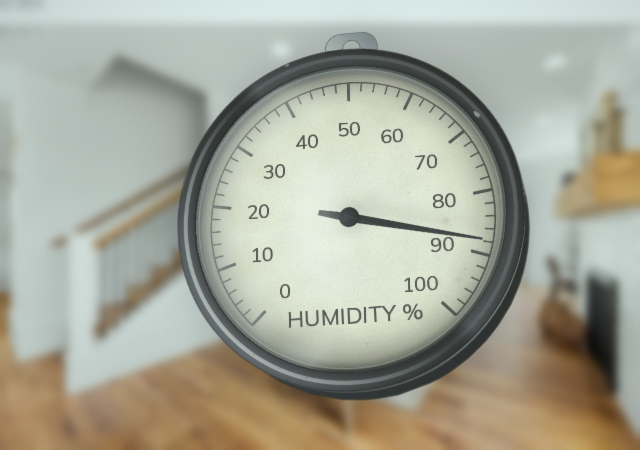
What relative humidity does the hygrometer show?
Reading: 88 %
